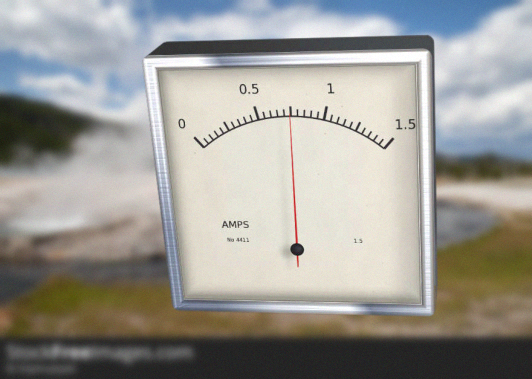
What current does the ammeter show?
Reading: 0.75 A
